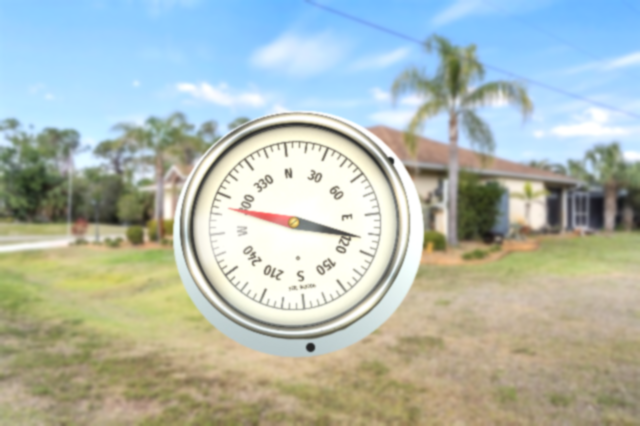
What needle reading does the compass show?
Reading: 290 °
